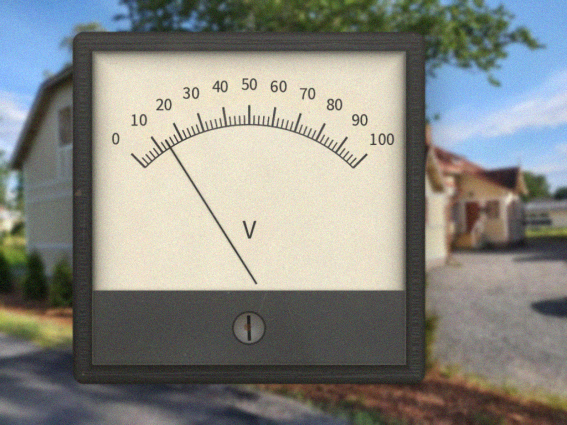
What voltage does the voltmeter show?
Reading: 14 V
